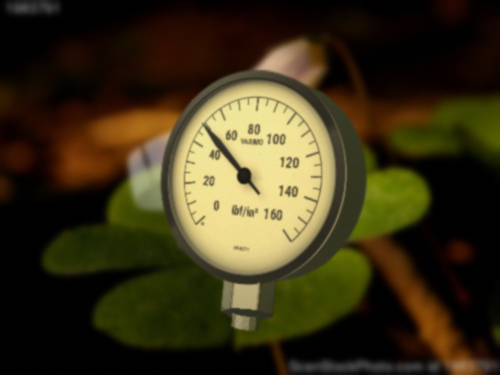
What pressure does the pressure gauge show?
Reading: 50 psi
